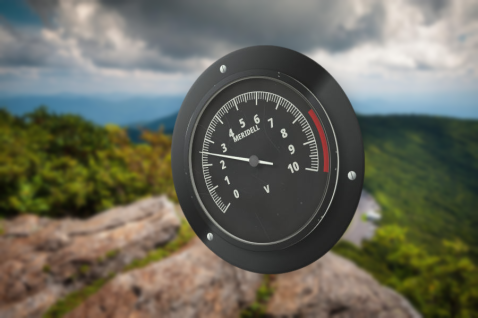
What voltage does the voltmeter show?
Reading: 2.5 V
